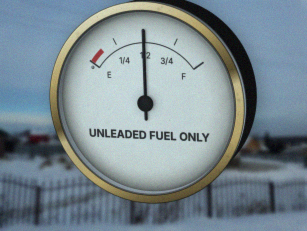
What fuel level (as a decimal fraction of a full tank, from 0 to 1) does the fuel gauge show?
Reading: 0.5
